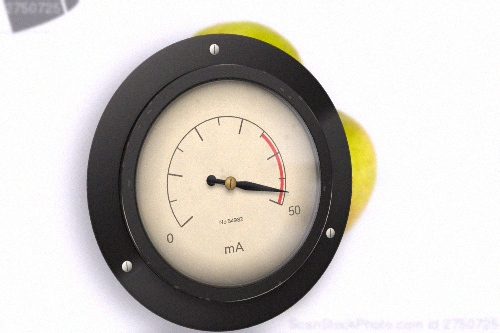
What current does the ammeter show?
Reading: 47.5 mA
